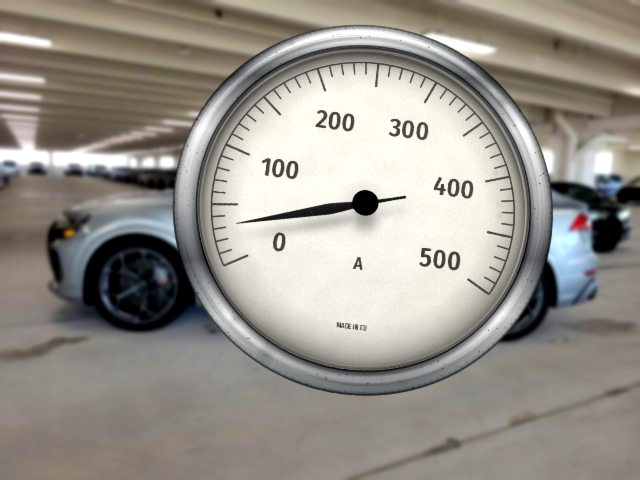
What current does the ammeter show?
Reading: 30 A
